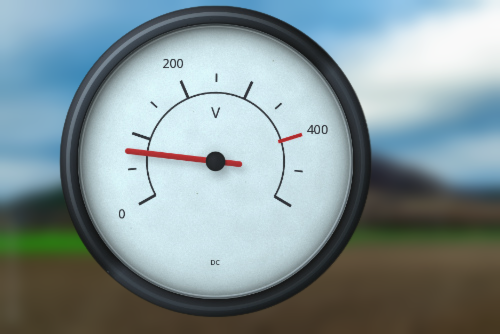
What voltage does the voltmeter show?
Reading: 75 V
